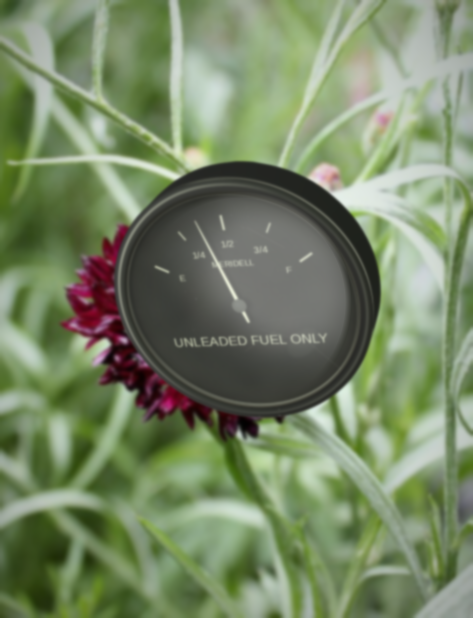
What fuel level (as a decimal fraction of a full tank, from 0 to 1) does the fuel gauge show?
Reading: 0.375
